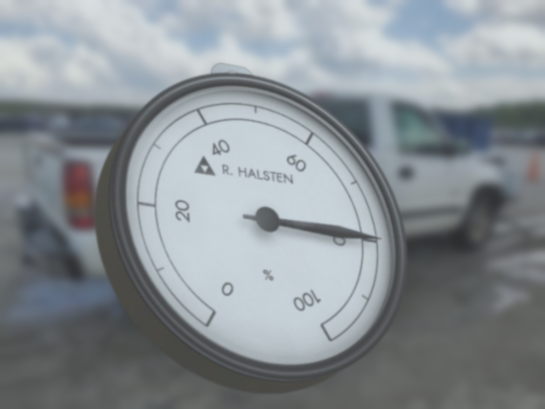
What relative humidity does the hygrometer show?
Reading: 80 %
